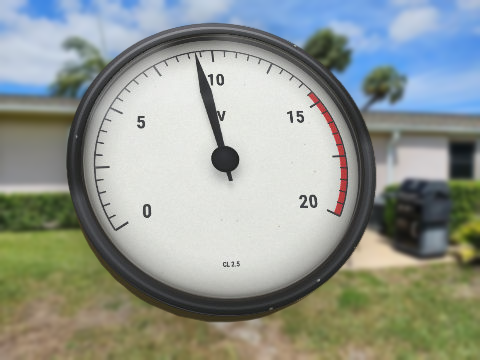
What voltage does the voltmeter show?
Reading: 9.25 V
